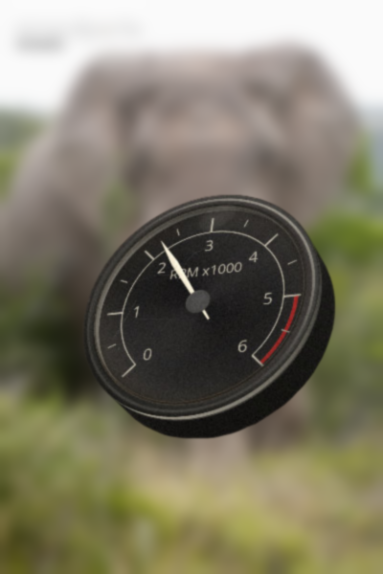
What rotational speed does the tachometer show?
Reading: 2250 rpm
